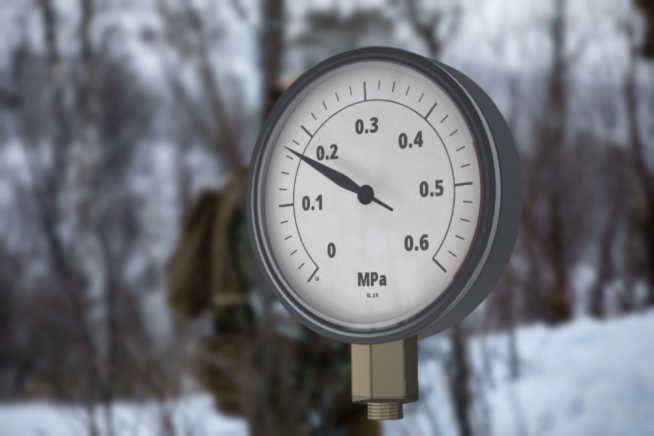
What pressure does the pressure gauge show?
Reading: 0.17 MPa
